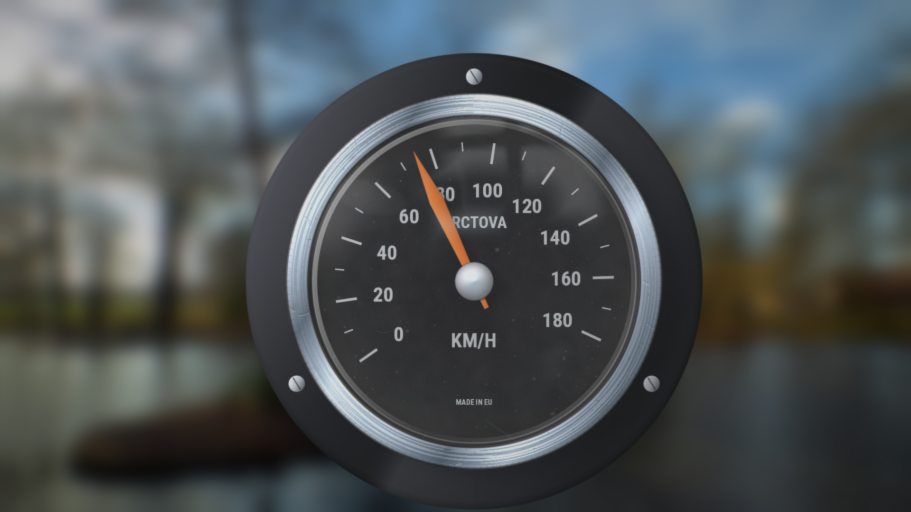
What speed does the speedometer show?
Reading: 75 km/h
